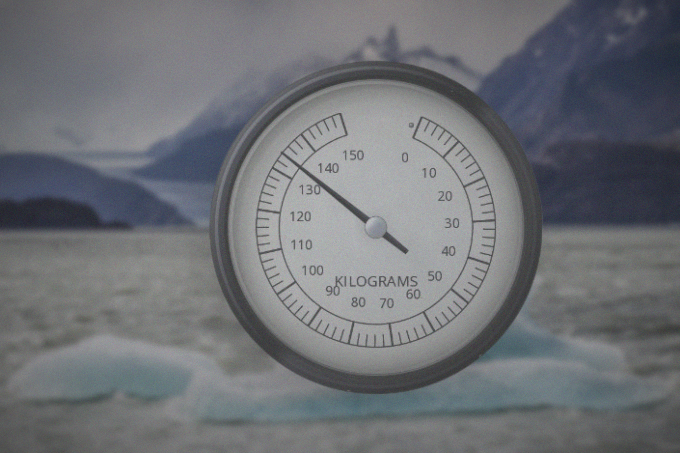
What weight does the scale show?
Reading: 134 kg
